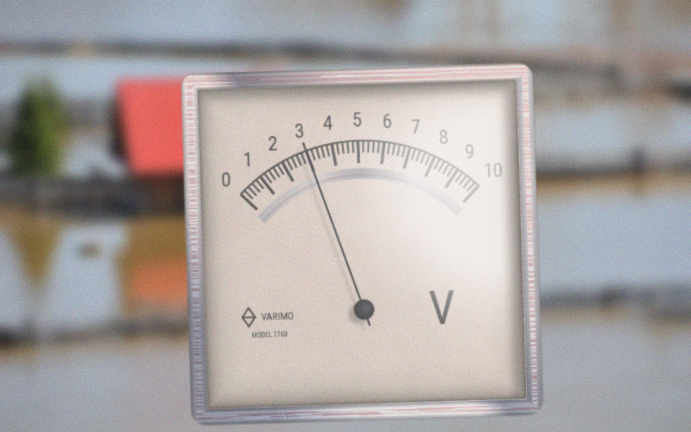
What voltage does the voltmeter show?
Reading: 3 V
